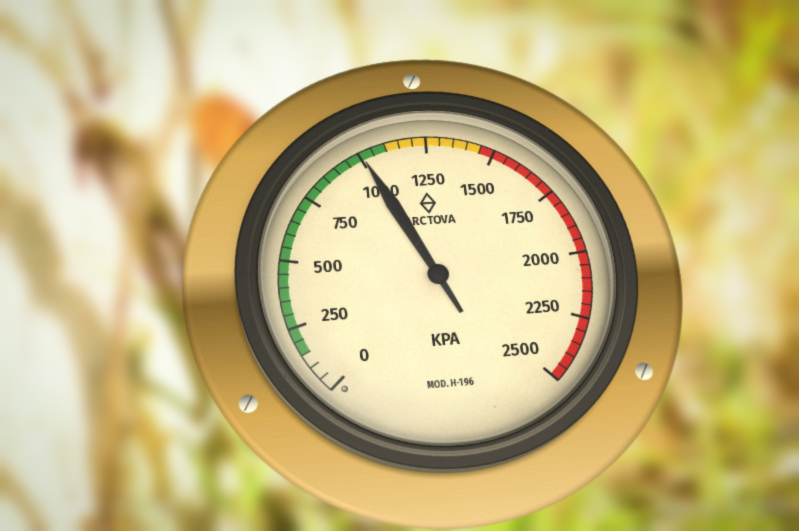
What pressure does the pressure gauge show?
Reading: 1000 kPa
